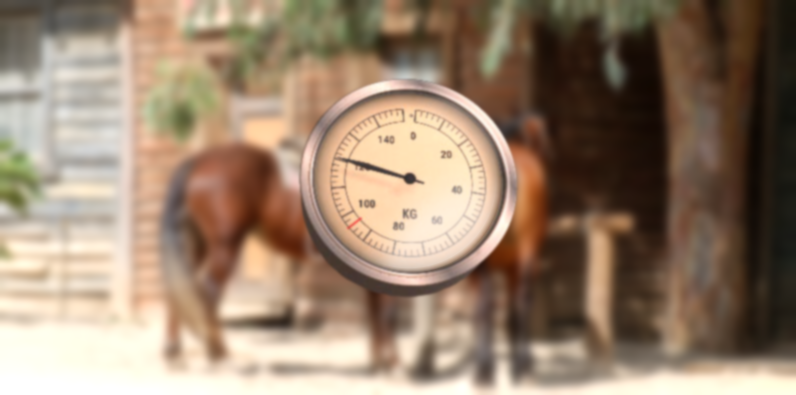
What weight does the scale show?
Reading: 120 kg
